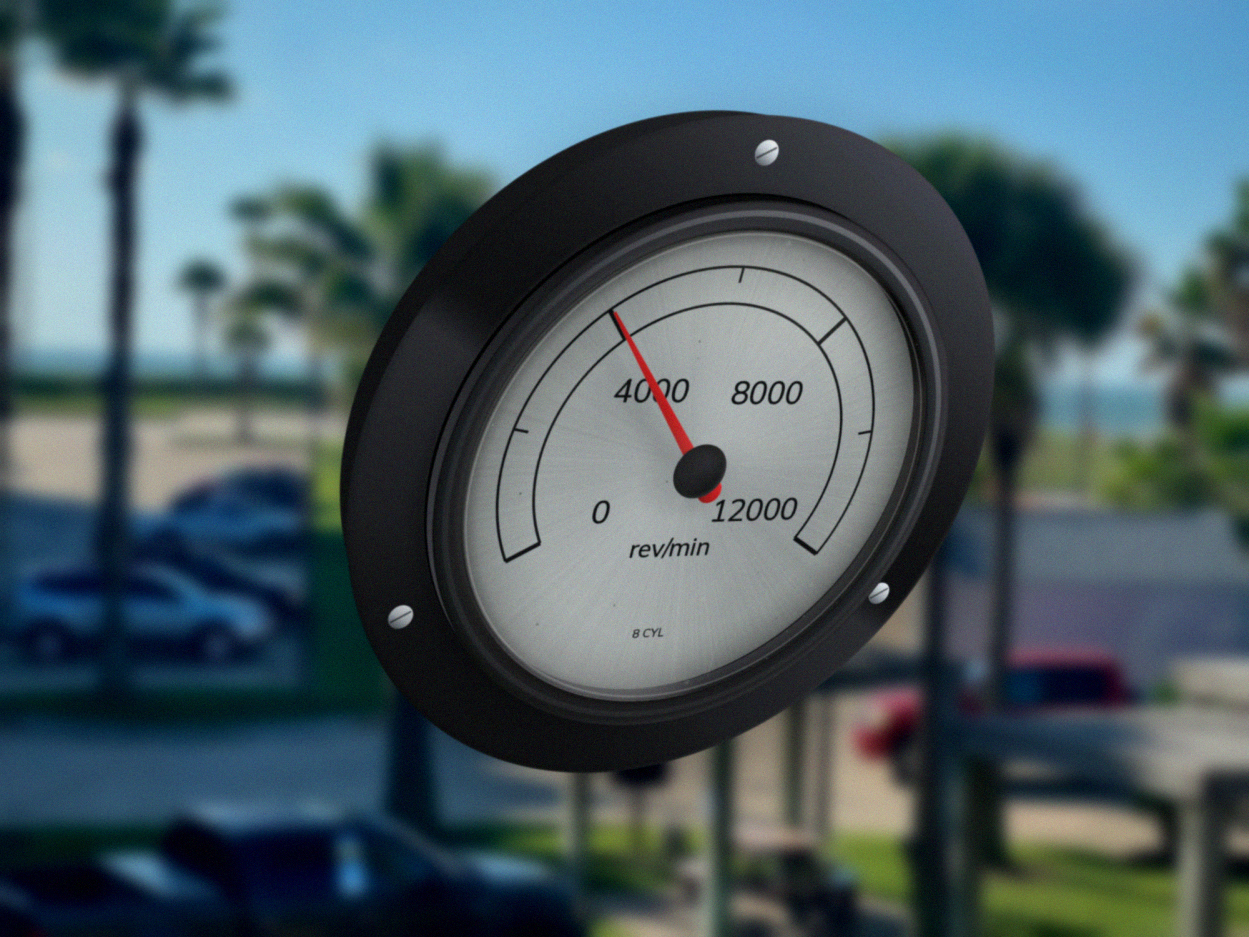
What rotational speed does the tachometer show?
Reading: 4000 rpm
